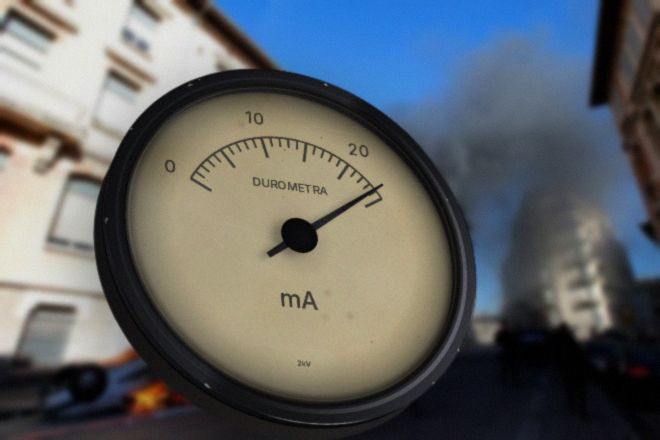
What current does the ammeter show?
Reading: 24 mA
